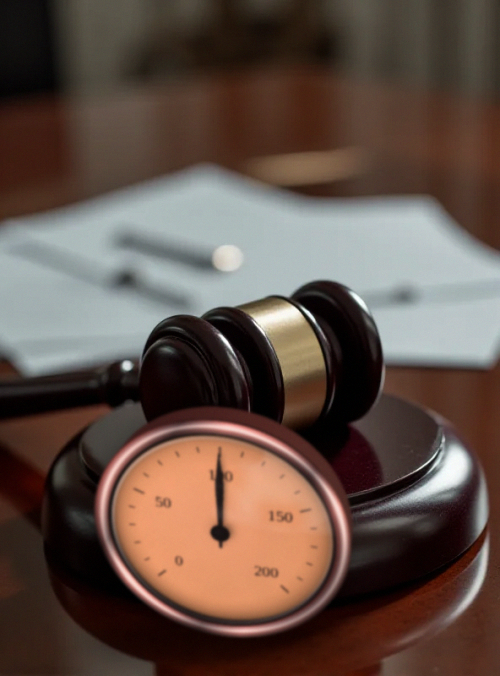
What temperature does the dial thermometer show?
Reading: 100 °C
